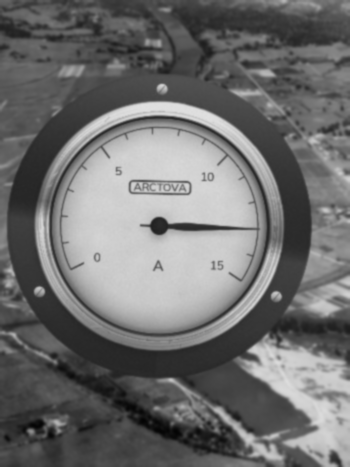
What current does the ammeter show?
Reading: 13 A
